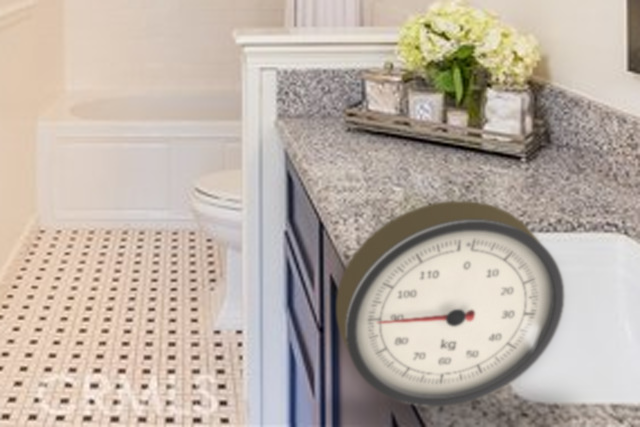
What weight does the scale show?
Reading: 90 kg
